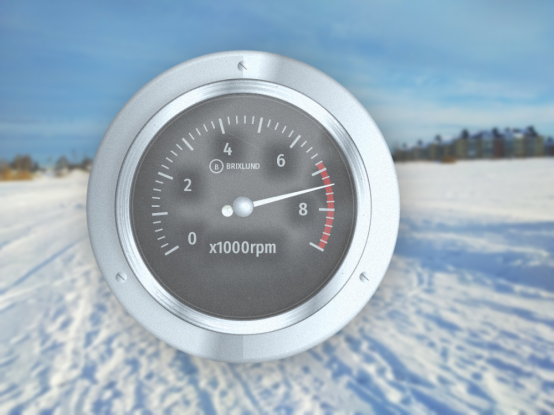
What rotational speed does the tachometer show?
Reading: 7400 rpm
